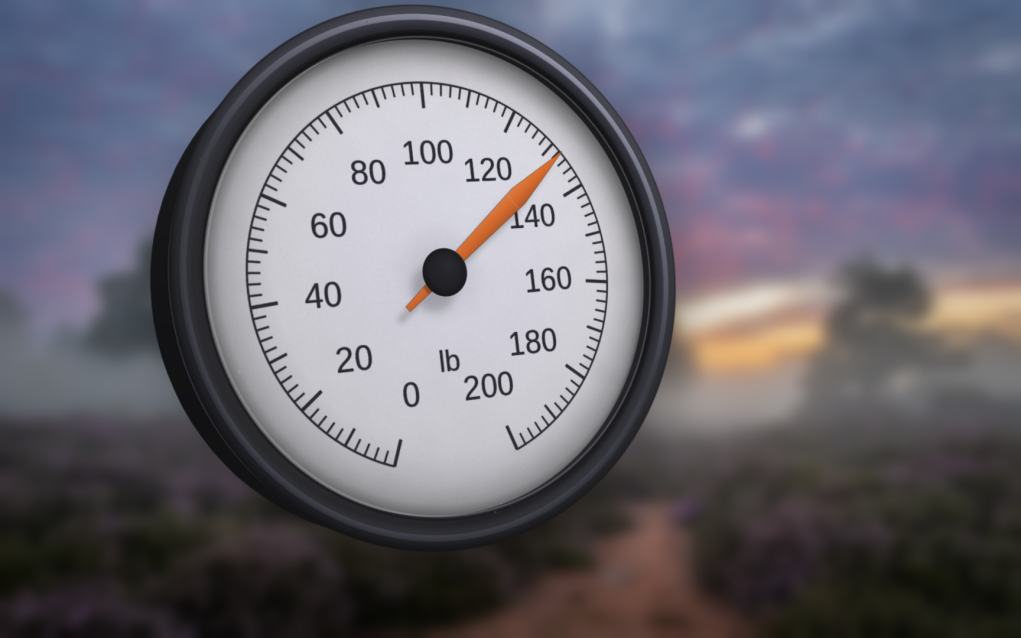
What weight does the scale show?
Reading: 132 lb
